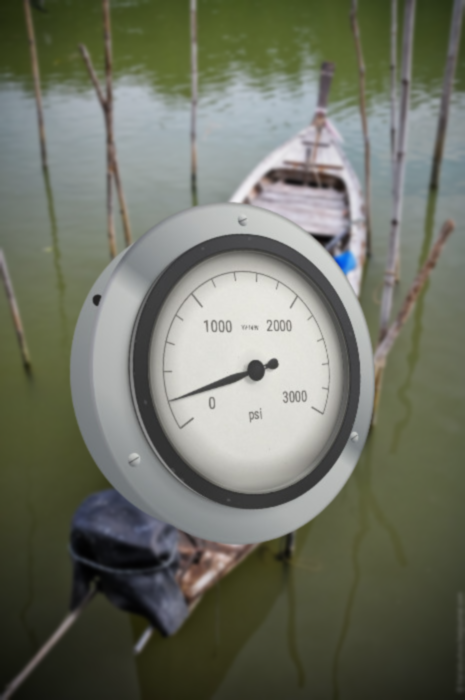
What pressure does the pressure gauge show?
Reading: 200 psi
